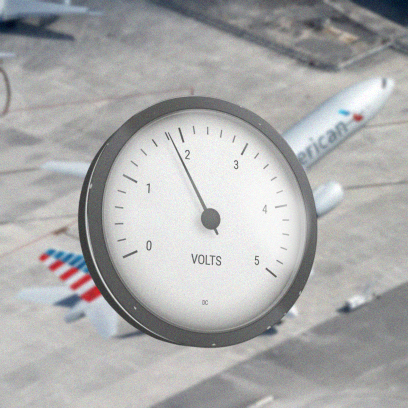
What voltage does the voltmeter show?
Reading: 1.8 V
